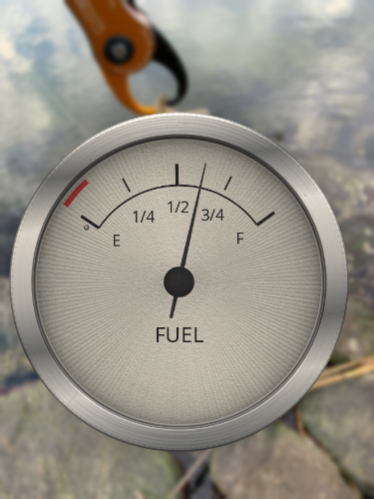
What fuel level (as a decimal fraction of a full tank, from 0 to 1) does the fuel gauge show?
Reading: 0.625
